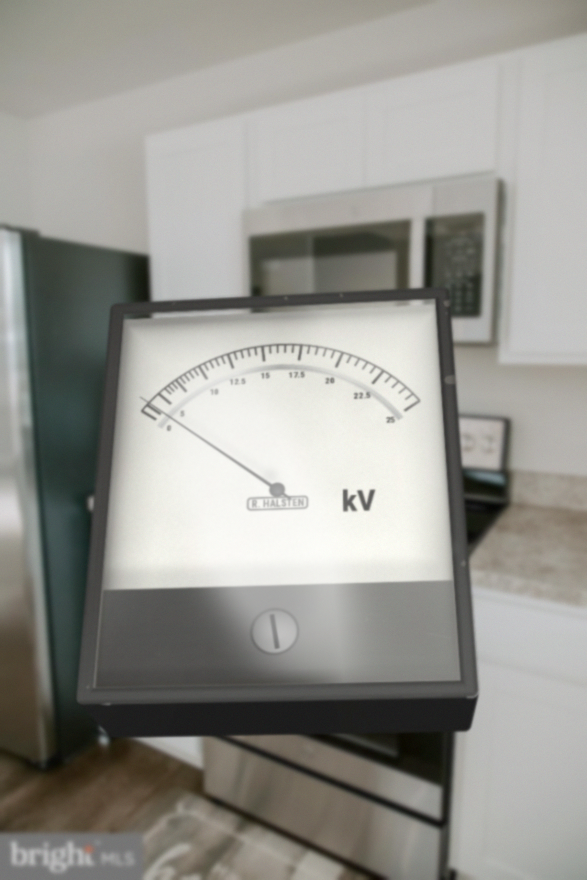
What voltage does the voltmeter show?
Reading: 2.5 kV
